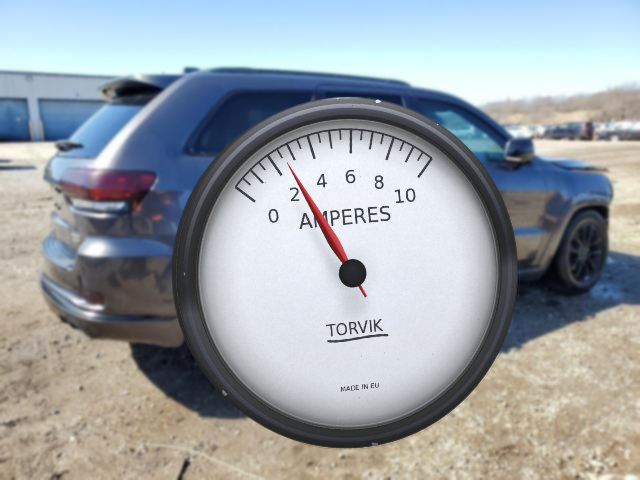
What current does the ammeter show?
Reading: 2.5 A
